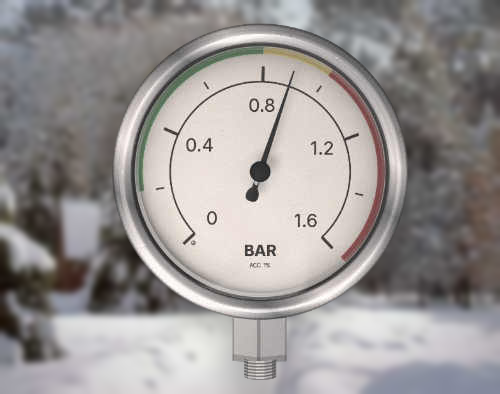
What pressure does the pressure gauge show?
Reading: 0.9 bar
